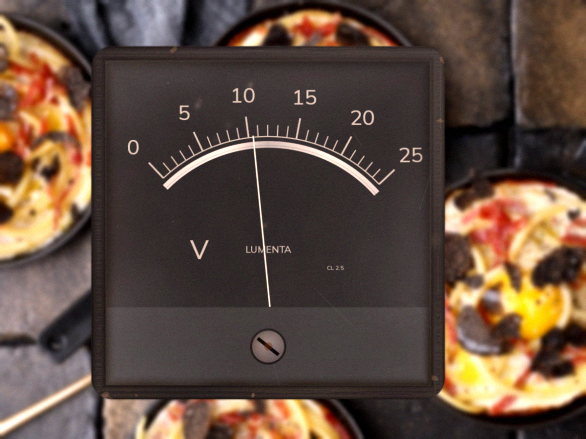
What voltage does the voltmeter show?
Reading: 10.5 V
